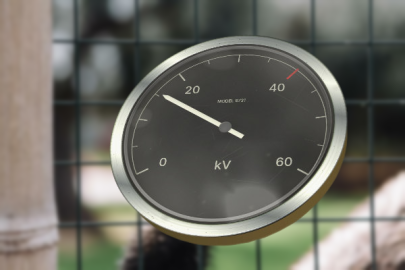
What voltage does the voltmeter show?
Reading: 15 kV
